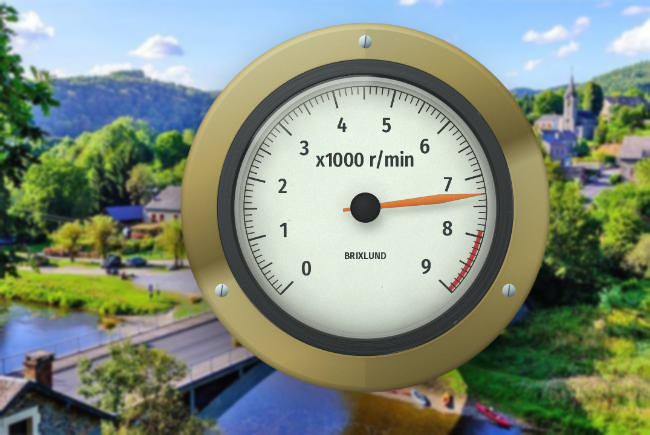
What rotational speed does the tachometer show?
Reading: 7300 rpm
